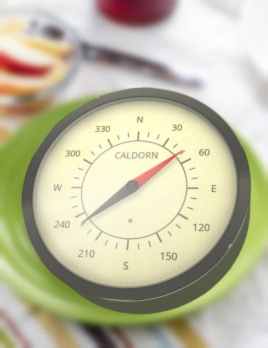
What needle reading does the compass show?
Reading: 50 °
